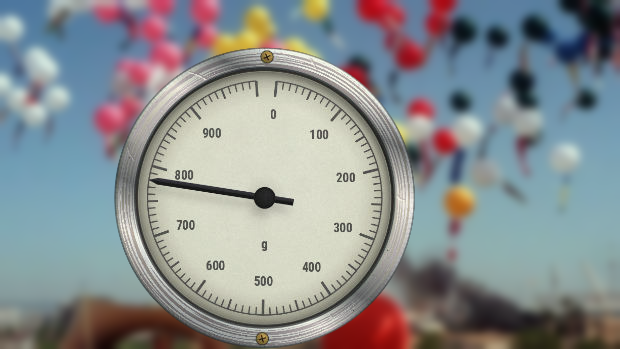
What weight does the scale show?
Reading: 780 g
